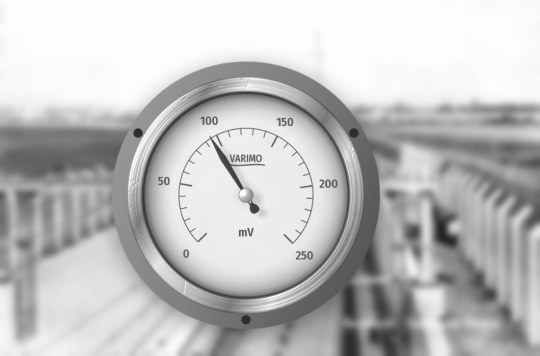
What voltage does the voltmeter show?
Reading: 95 mV
